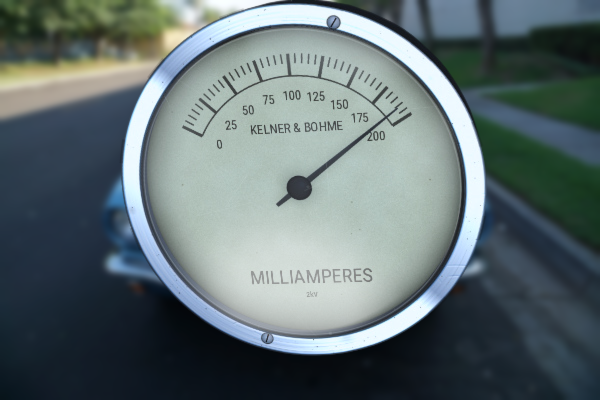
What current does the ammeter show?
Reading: 190 mA
